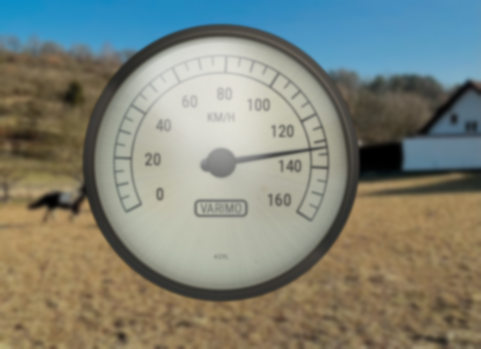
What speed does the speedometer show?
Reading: 132.5 km/h
